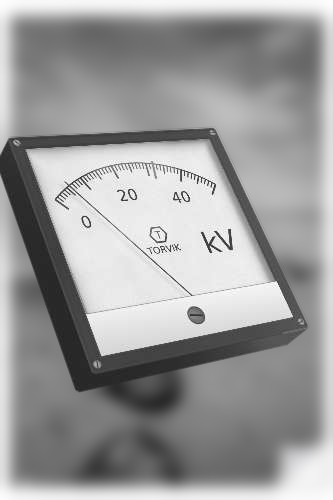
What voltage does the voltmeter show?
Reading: 5 kV
